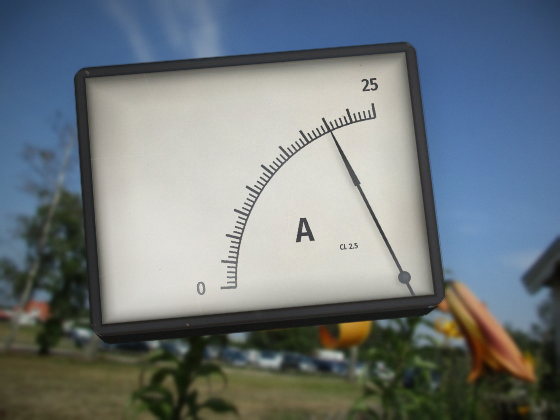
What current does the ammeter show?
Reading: 20 A
